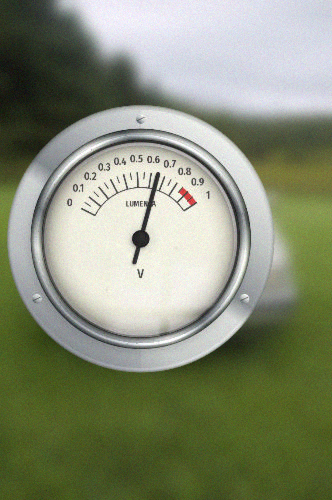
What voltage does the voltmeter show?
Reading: 0.65 V
